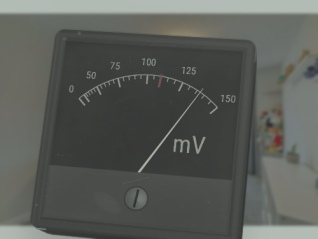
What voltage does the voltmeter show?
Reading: 137.5 mV
